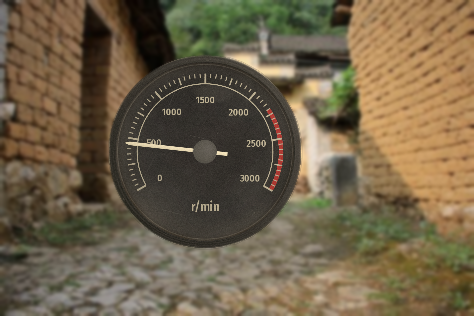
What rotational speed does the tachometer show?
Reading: 450 rpm
